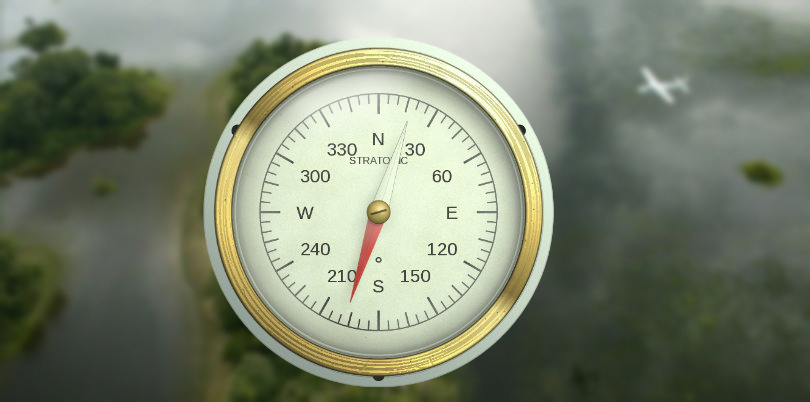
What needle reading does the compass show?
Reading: 197.5 °
